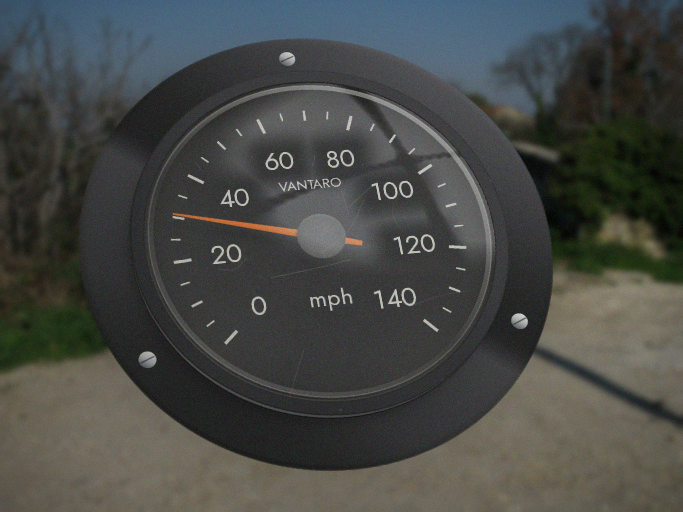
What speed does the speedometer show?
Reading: 30 mph
